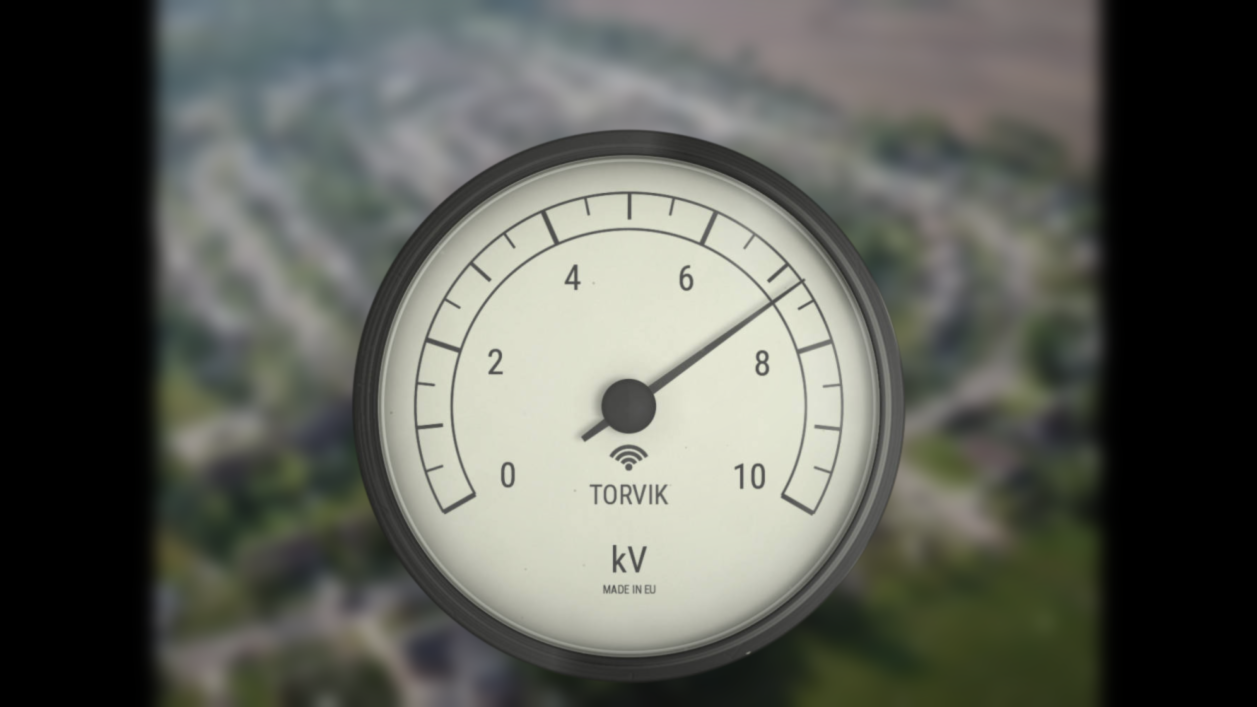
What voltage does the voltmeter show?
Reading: 7.25 kV
